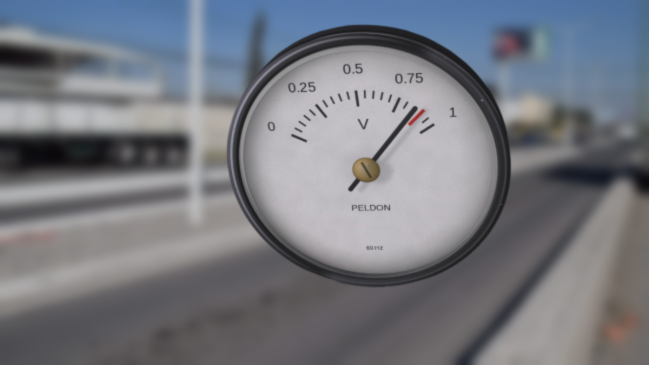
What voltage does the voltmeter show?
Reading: 0.85 V
